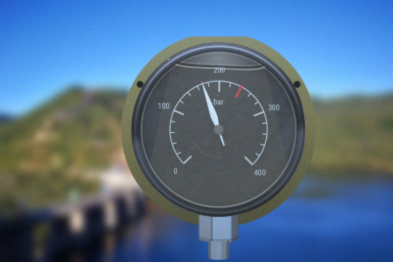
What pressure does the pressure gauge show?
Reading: 170 bar
